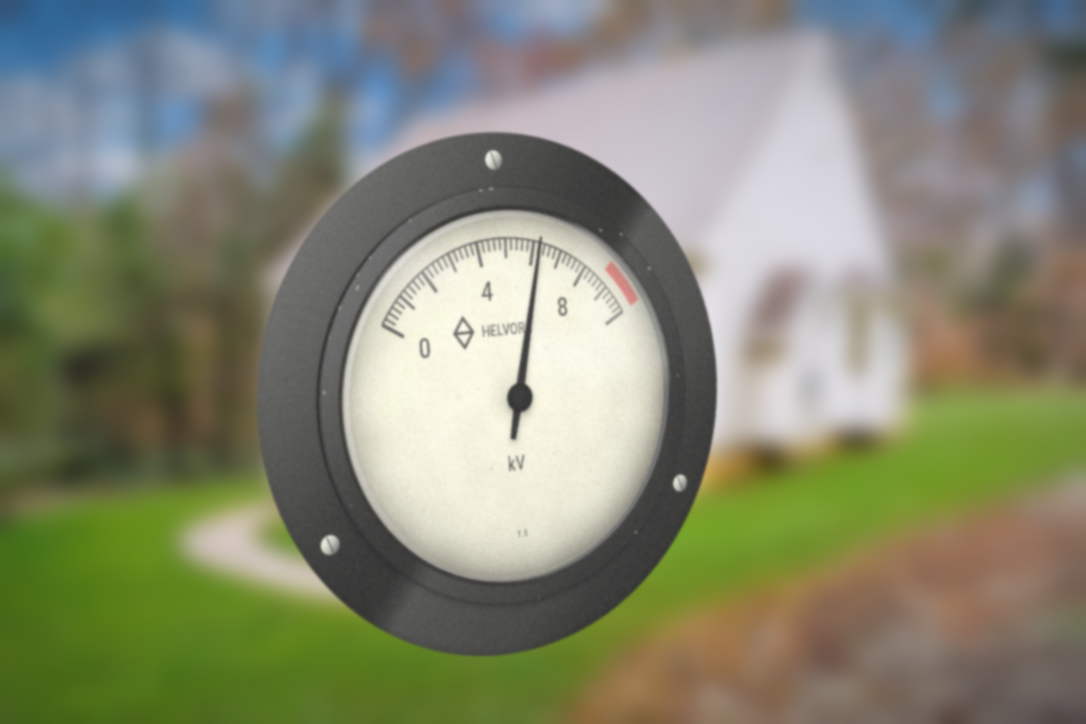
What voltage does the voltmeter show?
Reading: 6 kV
